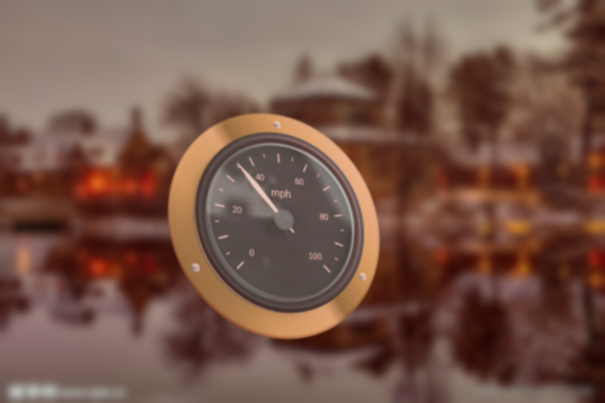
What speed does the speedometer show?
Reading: 35 mph
